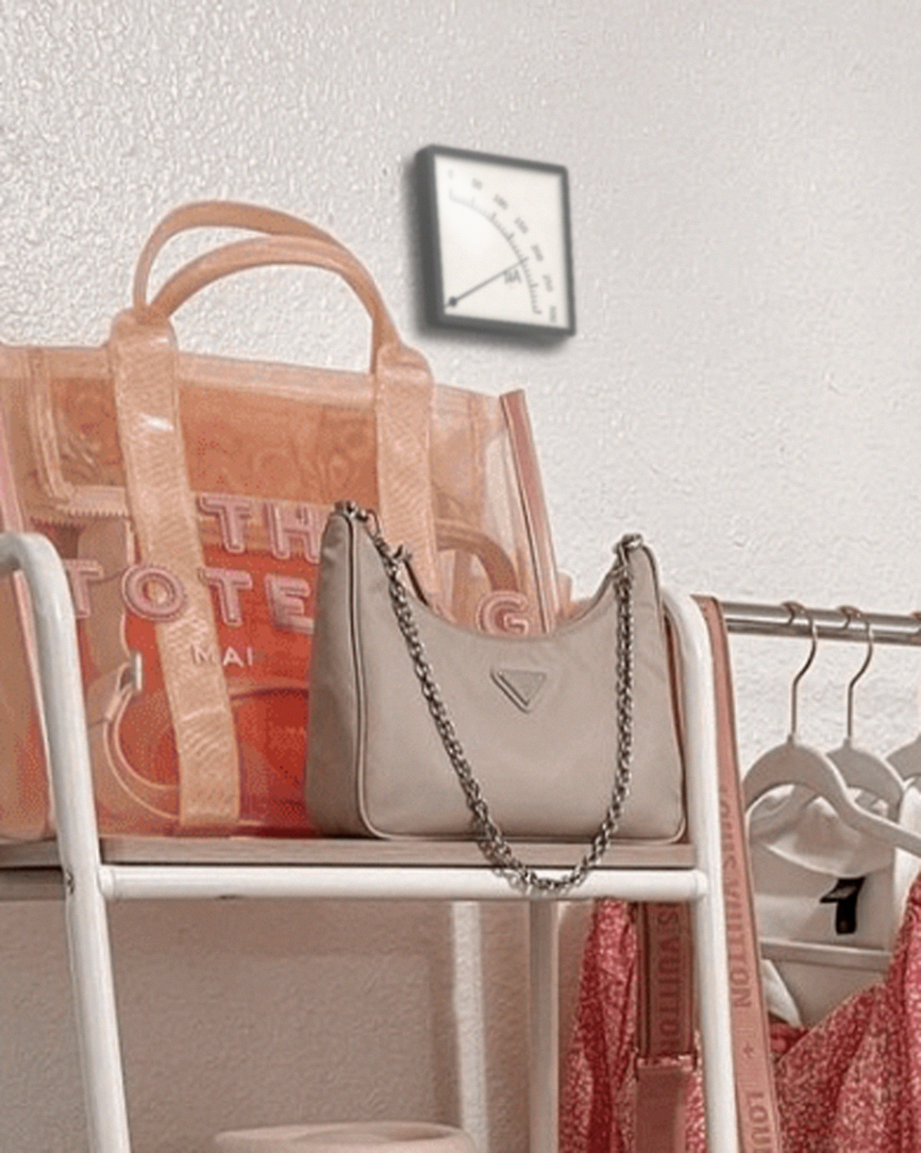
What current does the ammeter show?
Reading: 200 µA
